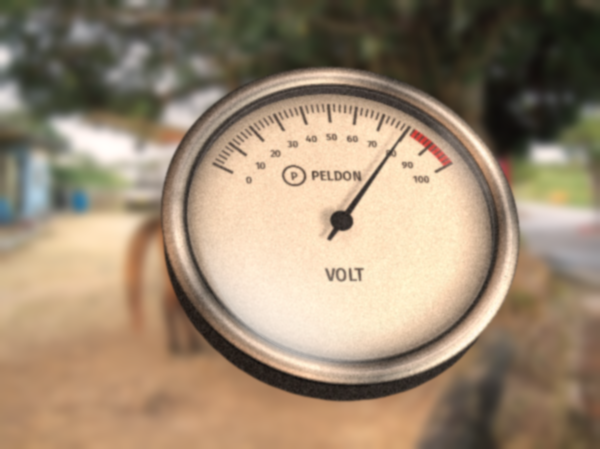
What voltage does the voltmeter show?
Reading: 80 V
